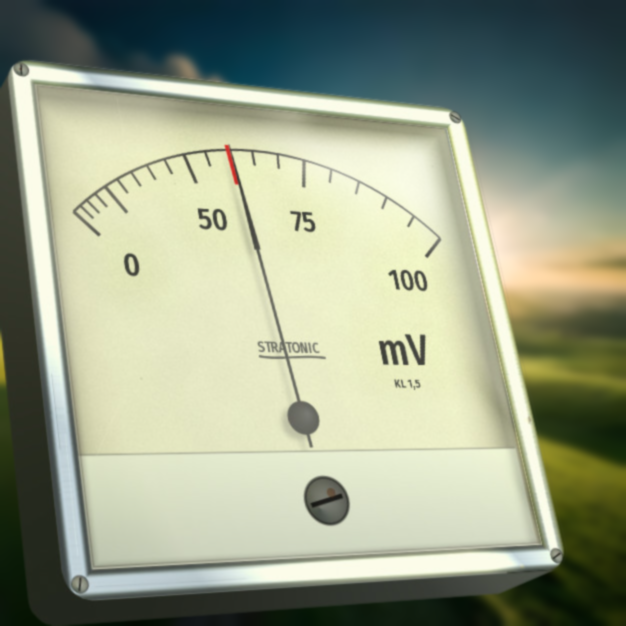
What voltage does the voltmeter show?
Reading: 60 mV
